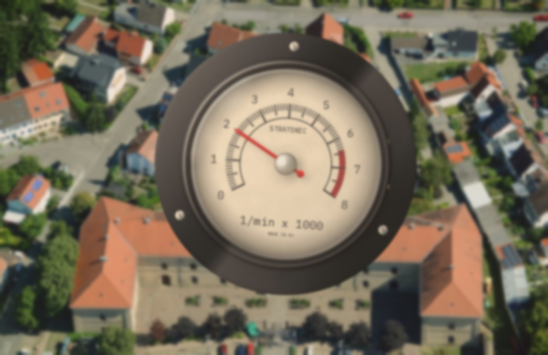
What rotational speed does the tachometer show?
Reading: 2000 rpm
